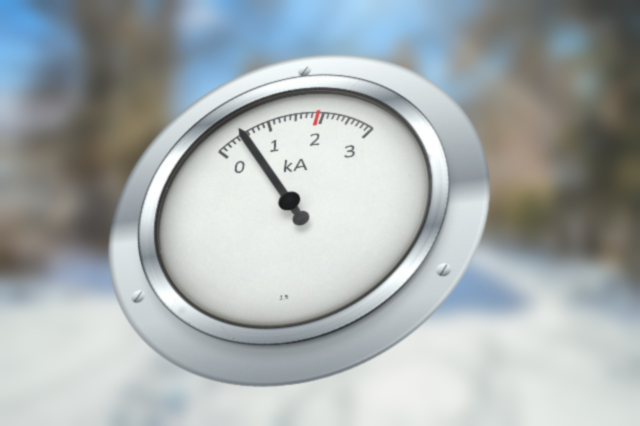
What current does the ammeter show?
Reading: 0.5 kA
